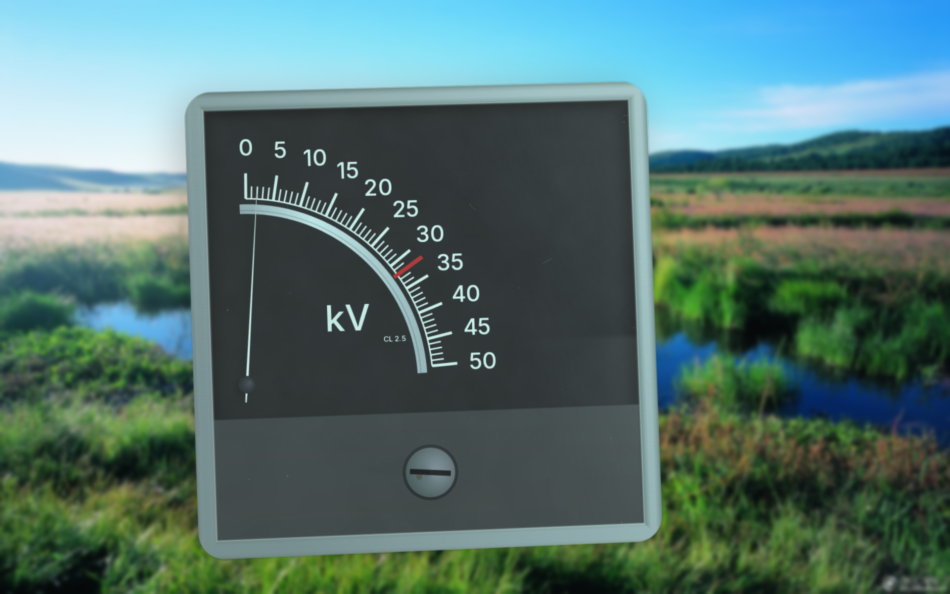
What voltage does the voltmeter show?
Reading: 2 kV
